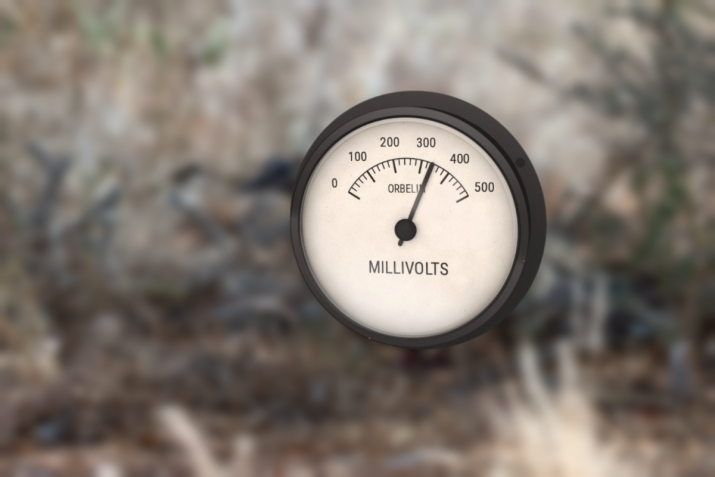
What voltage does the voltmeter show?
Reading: 340 mV
